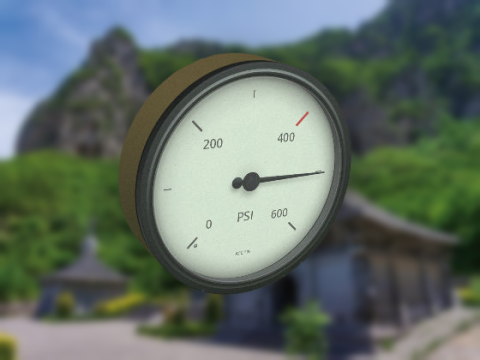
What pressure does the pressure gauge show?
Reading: 500 psi
